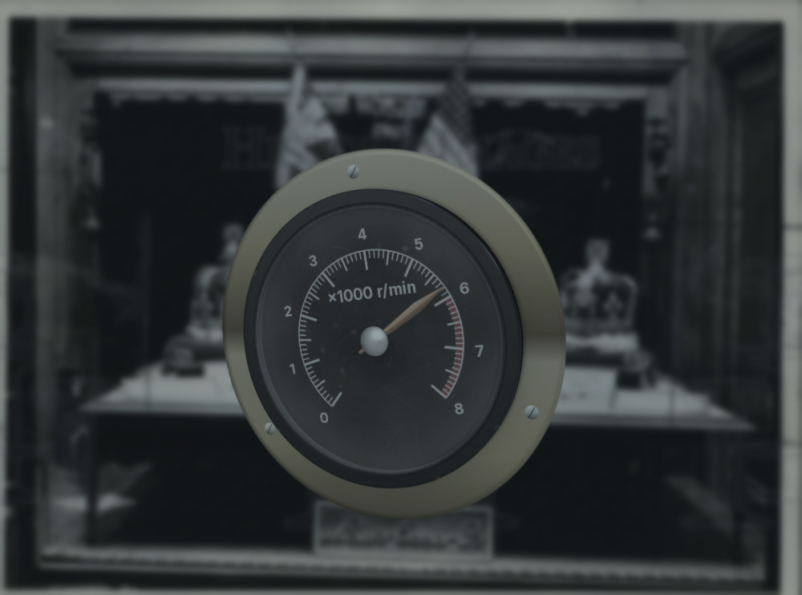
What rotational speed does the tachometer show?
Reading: 5800 rpm
